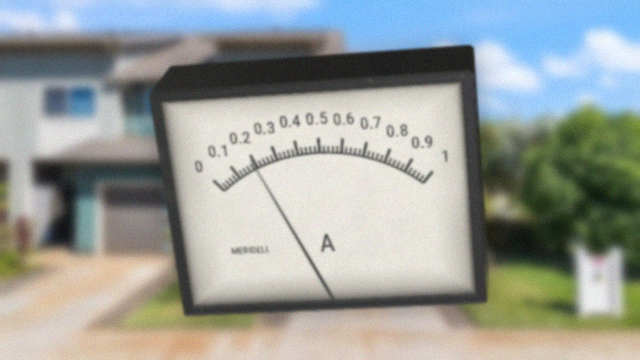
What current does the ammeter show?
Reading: 0.2 A
